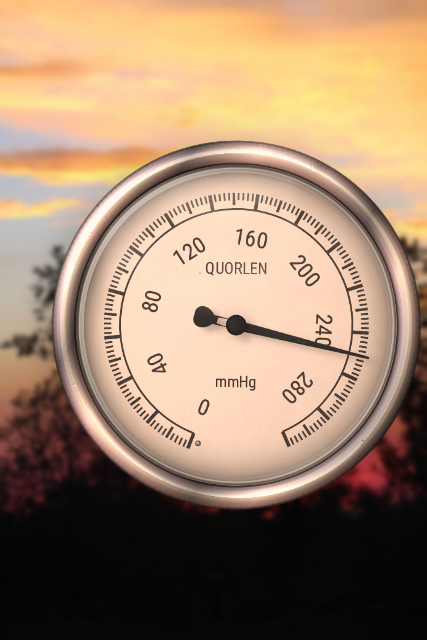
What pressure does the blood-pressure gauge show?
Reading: 250 mmHg
